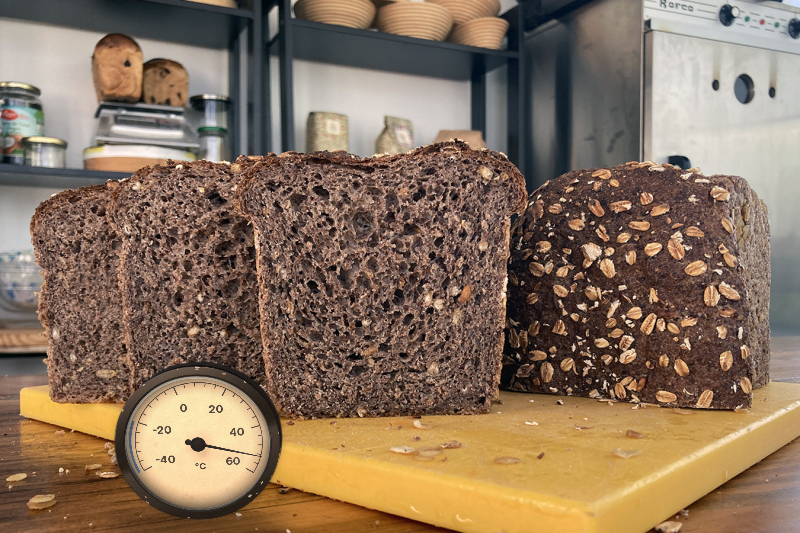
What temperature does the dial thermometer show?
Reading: 52 °C
